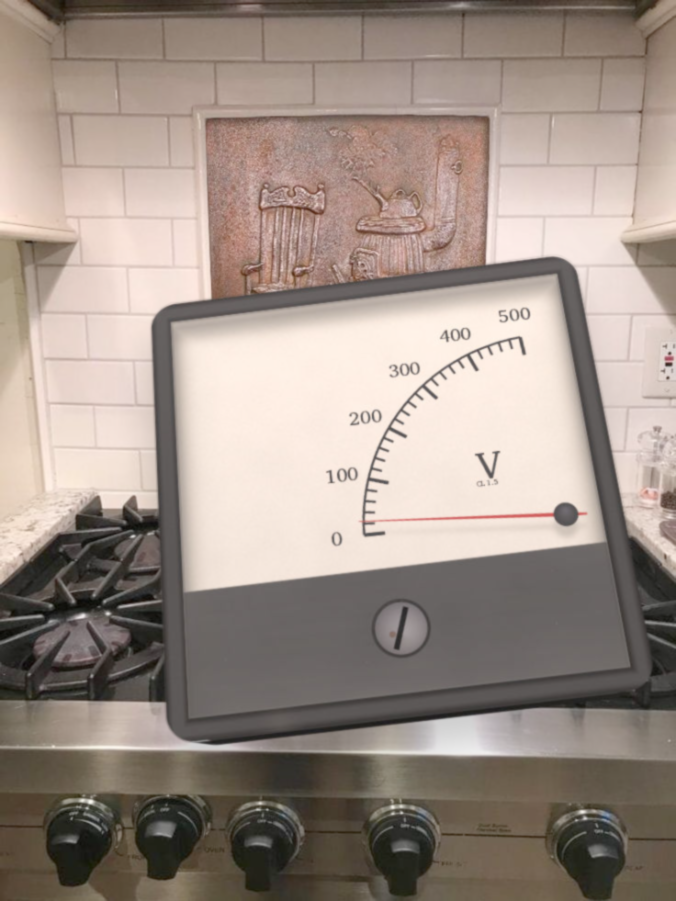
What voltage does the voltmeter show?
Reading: 20 V
